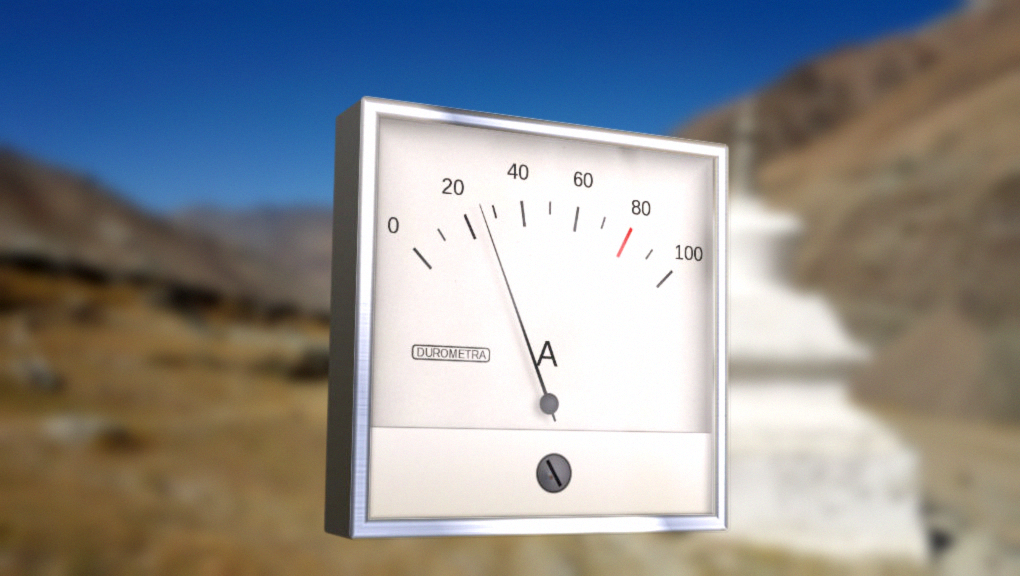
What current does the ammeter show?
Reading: 25 A
